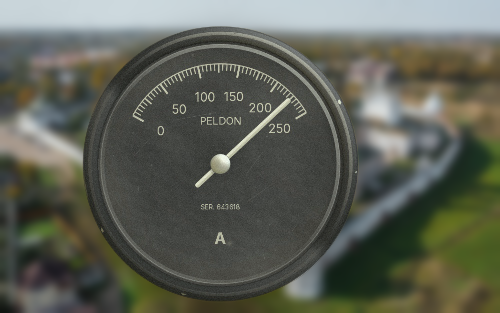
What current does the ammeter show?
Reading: 225 A
